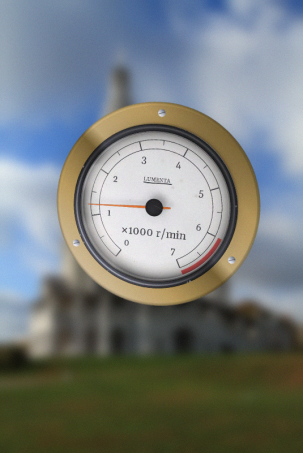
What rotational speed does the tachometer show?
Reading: 1250 rpm
